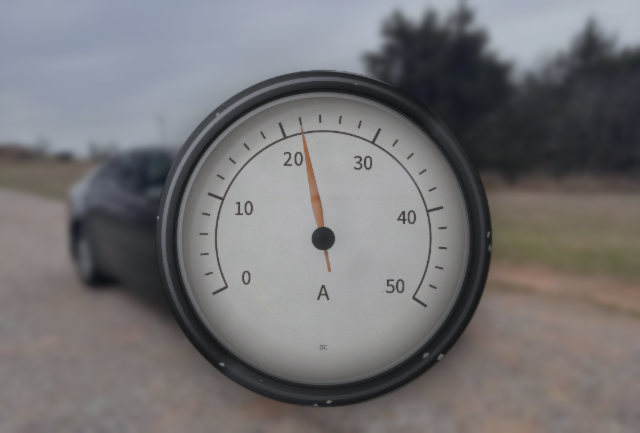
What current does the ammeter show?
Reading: 22 A
